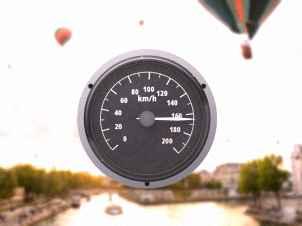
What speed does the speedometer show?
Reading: 165 km/h
